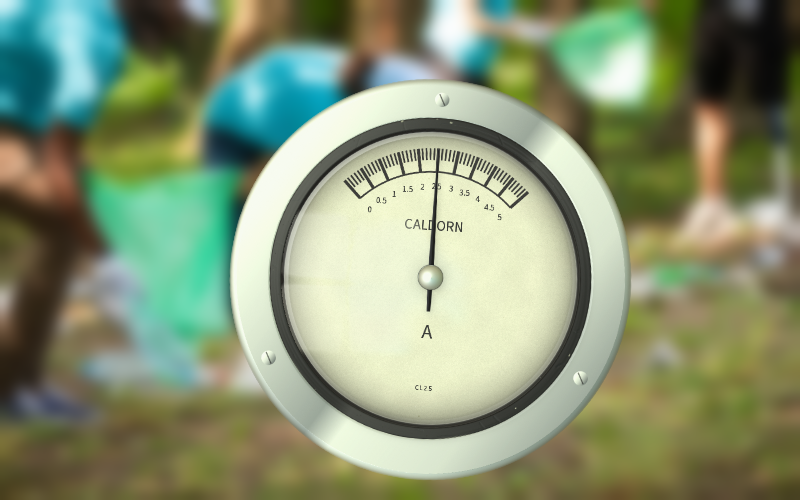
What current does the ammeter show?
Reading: 2.5 A
